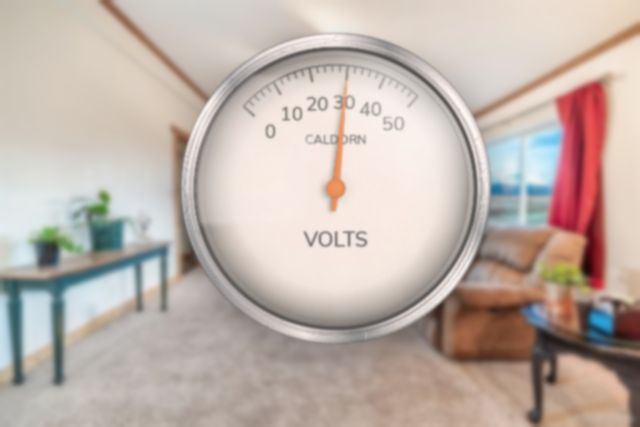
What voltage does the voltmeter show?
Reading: 30 V
